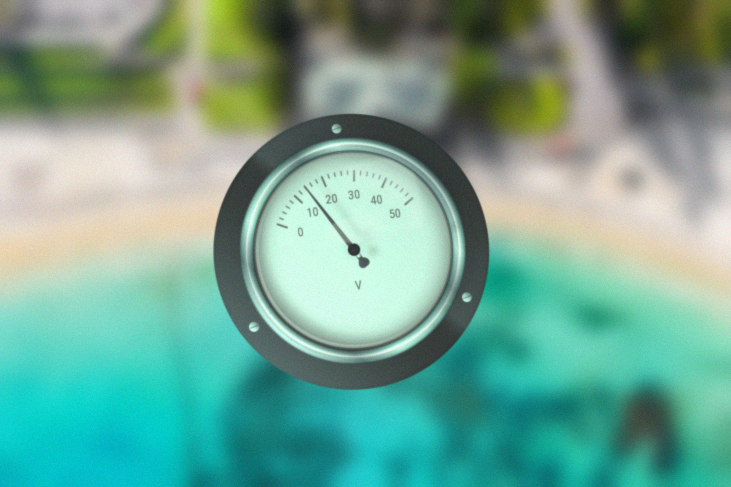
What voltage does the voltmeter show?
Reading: 14 V
